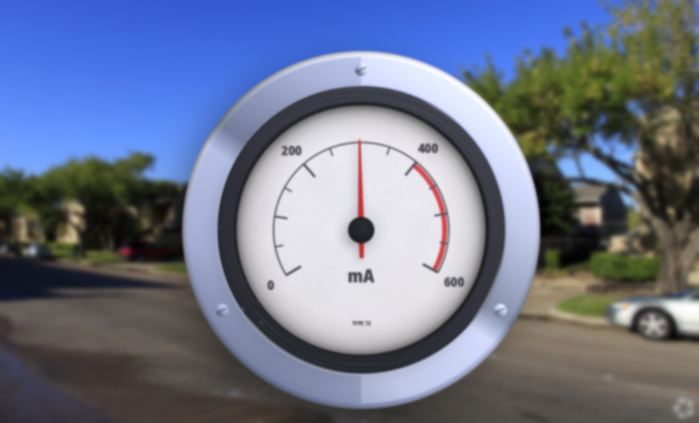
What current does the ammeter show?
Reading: 300 mA
